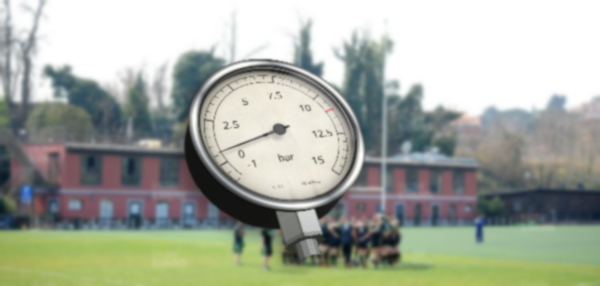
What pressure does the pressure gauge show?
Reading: 0.5 bar
